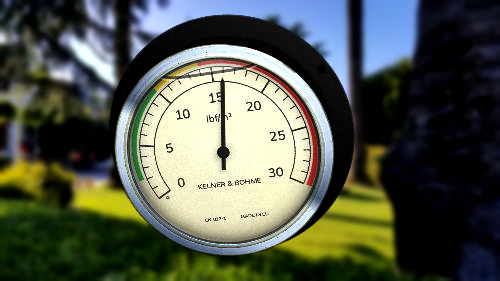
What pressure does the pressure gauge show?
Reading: 16 psi
